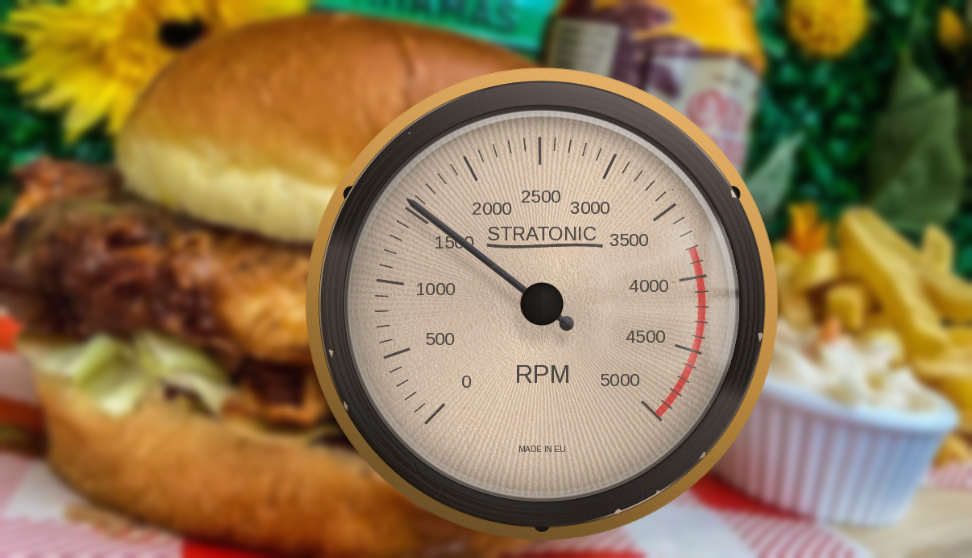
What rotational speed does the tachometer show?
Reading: 1550 rpm
